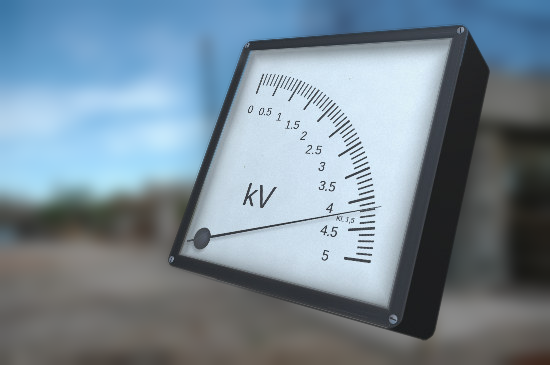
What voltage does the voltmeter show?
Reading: 4.2 kV
